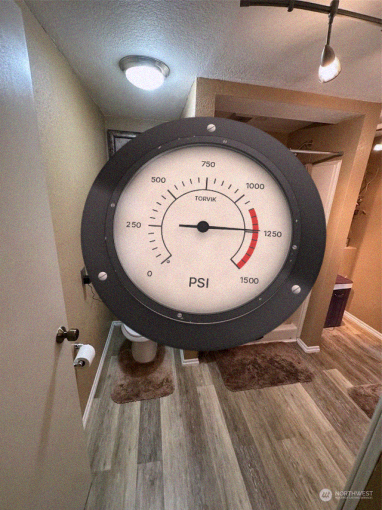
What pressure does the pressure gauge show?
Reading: 1250 psi
